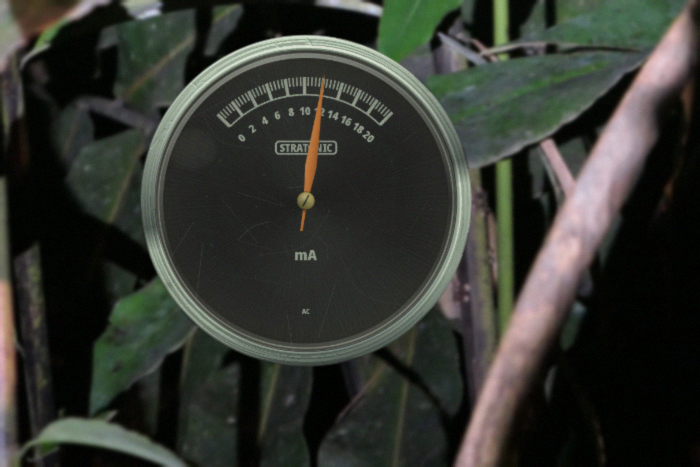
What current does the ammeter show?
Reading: 12 mA
